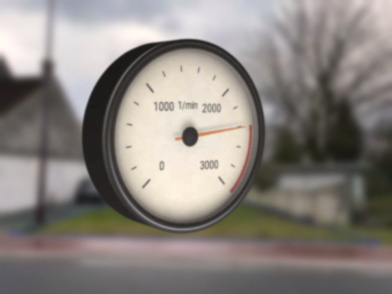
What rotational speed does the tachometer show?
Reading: 2400 rpm
